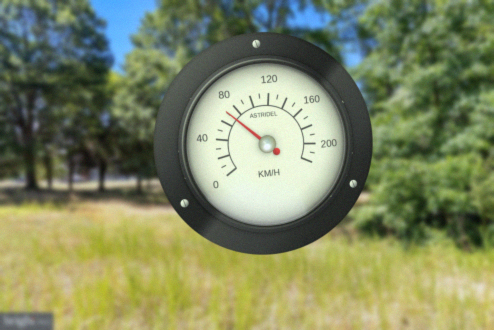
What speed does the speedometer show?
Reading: 70 km/h
